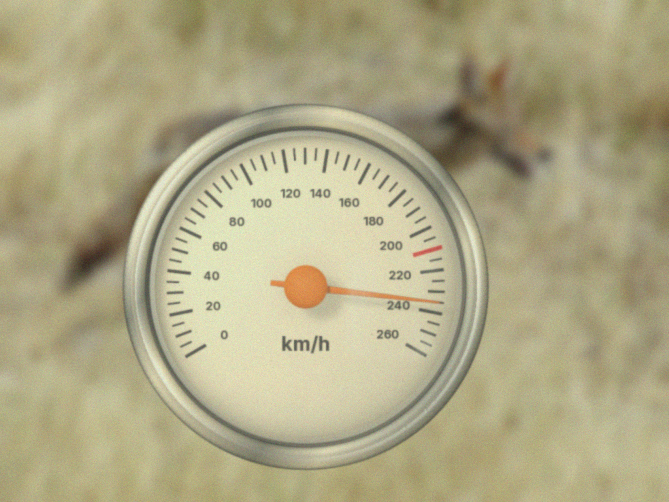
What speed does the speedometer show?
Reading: 235 km/h
